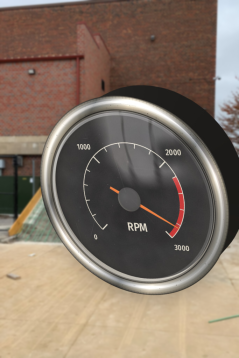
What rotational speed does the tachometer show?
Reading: 2800 rpm
